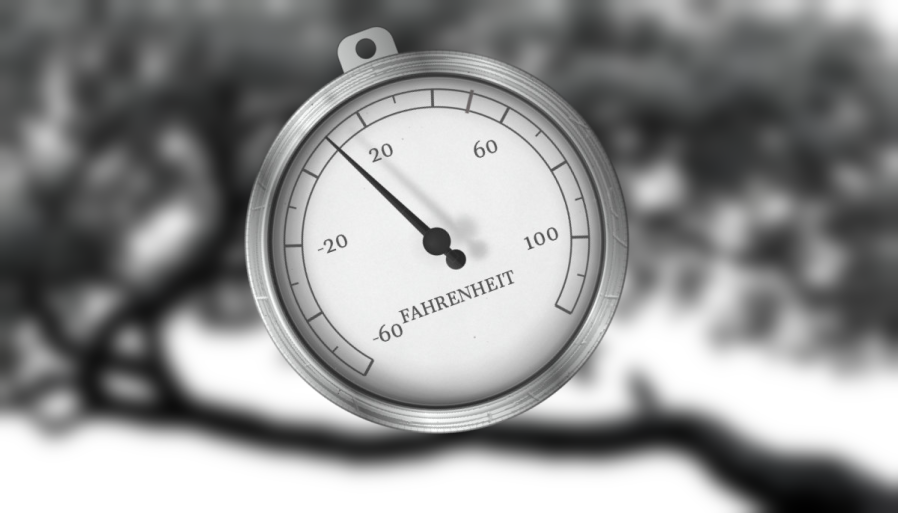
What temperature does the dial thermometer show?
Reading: 10 °F
